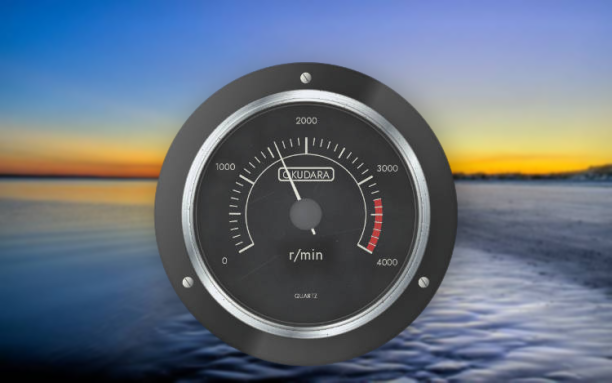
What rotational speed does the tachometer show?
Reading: 1600 rpm
